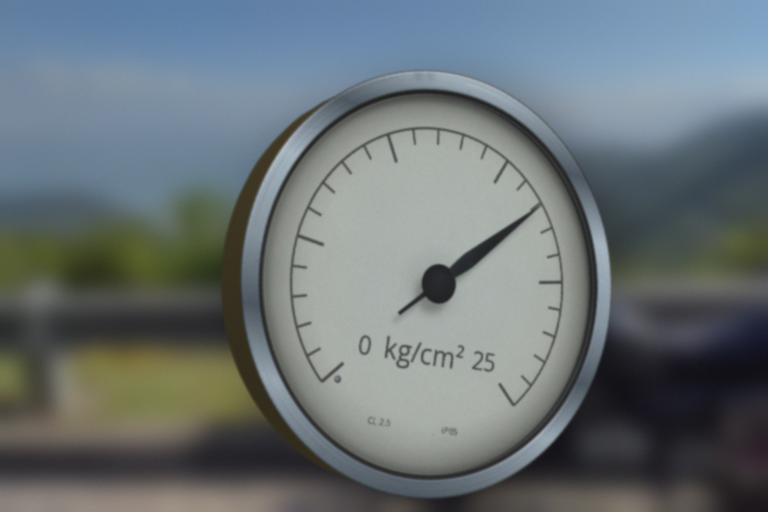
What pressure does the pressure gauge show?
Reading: 17 kg/cm²
